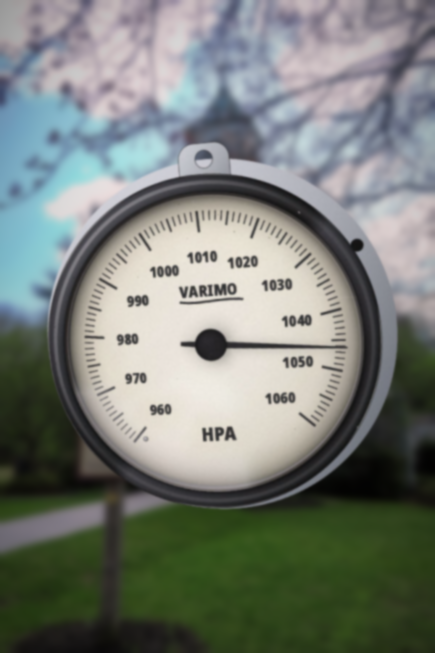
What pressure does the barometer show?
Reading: 1046 hPa
